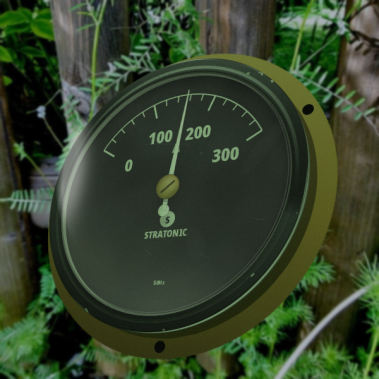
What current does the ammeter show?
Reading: 160 A
